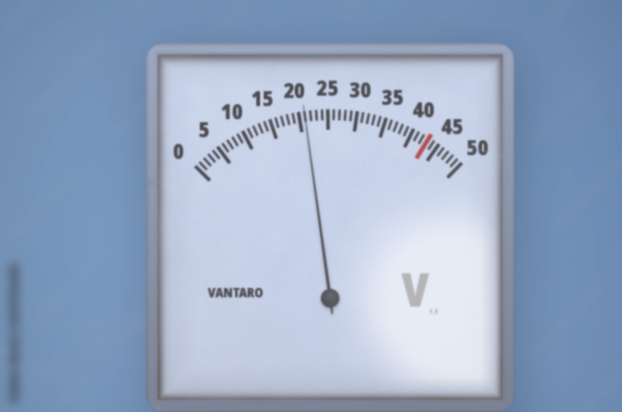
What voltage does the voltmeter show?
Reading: 21 V
